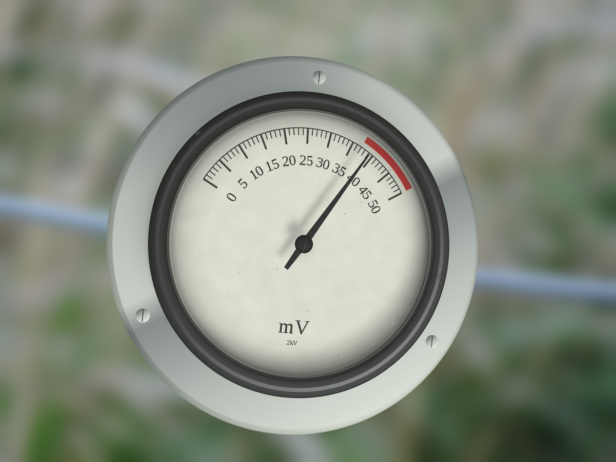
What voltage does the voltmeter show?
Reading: 39 mV
